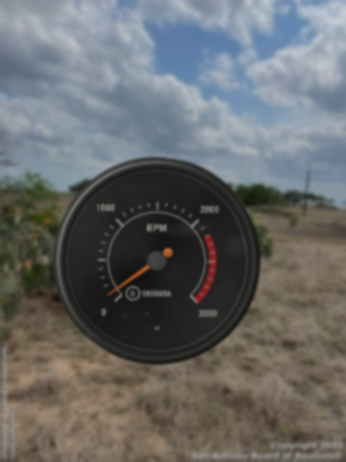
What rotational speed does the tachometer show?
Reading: 100 rpm
